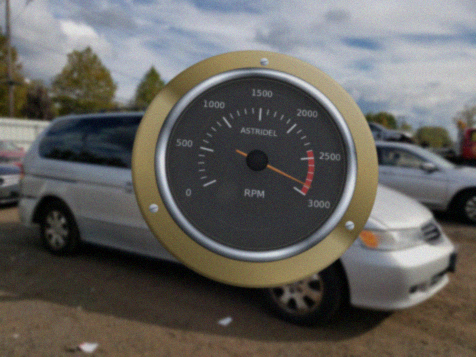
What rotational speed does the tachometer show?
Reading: 2900 rpm
